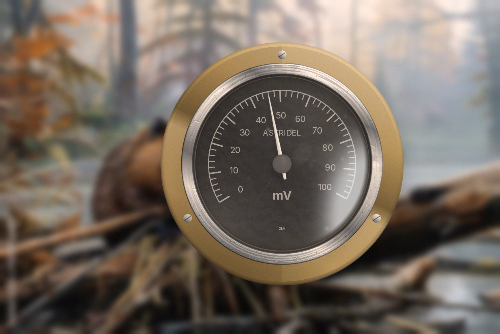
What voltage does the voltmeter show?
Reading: 46 mV
